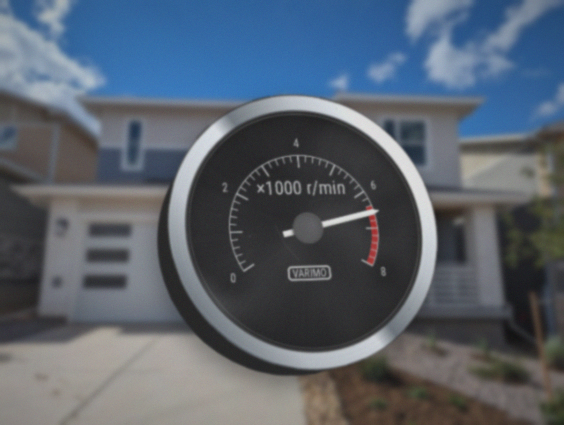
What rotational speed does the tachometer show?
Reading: 6600 rpm
